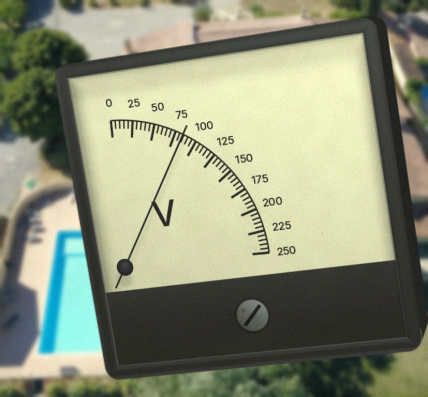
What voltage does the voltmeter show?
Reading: 85 V
